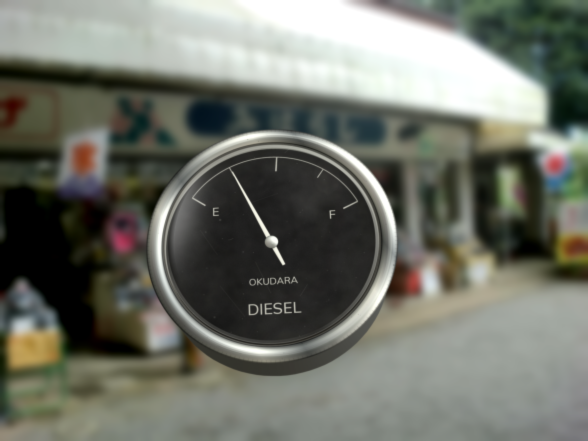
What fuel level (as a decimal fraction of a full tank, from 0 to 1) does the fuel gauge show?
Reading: 0.25
